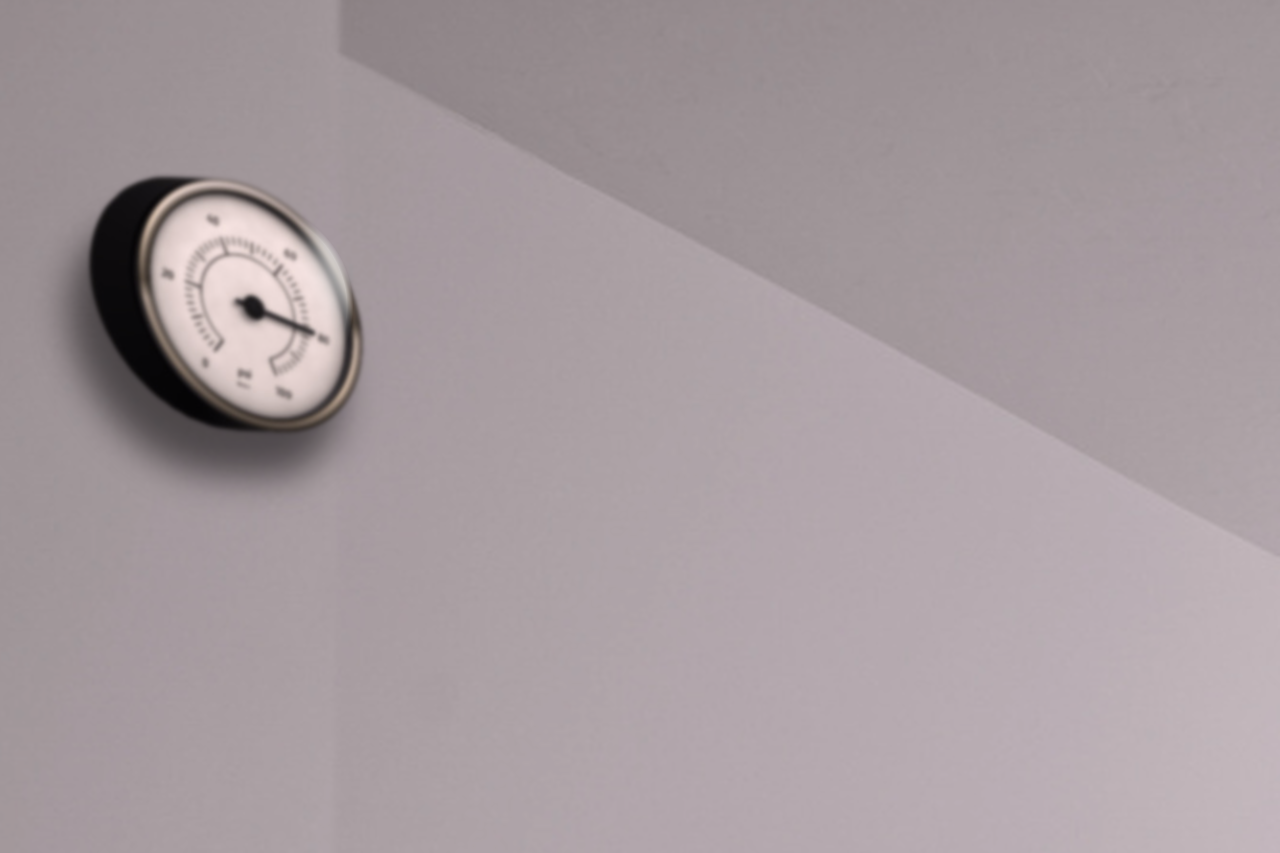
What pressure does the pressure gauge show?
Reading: 80 psi
